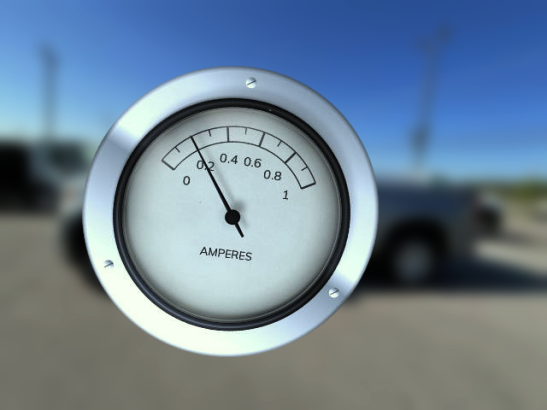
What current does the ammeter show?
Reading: 0.2 A
